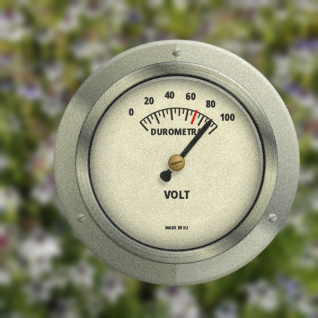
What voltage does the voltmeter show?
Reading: 90 V
